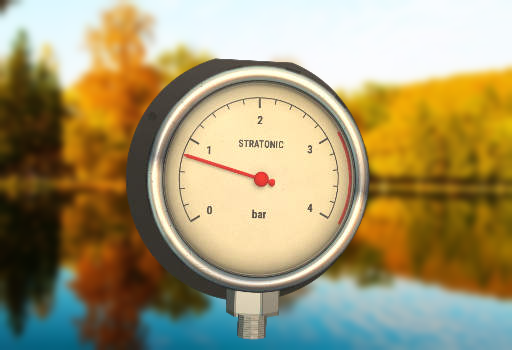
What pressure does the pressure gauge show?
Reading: 0.8 bar
